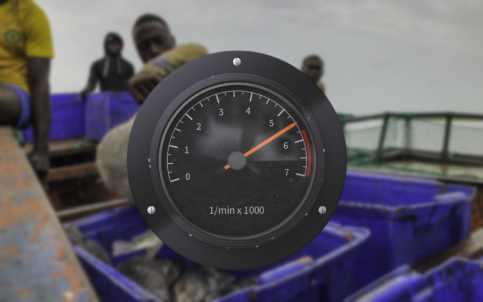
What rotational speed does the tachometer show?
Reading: 5500 rpm
